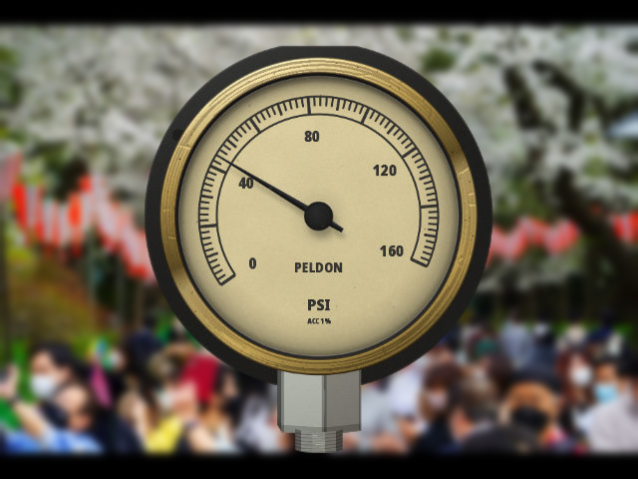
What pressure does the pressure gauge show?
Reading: 44 psi
